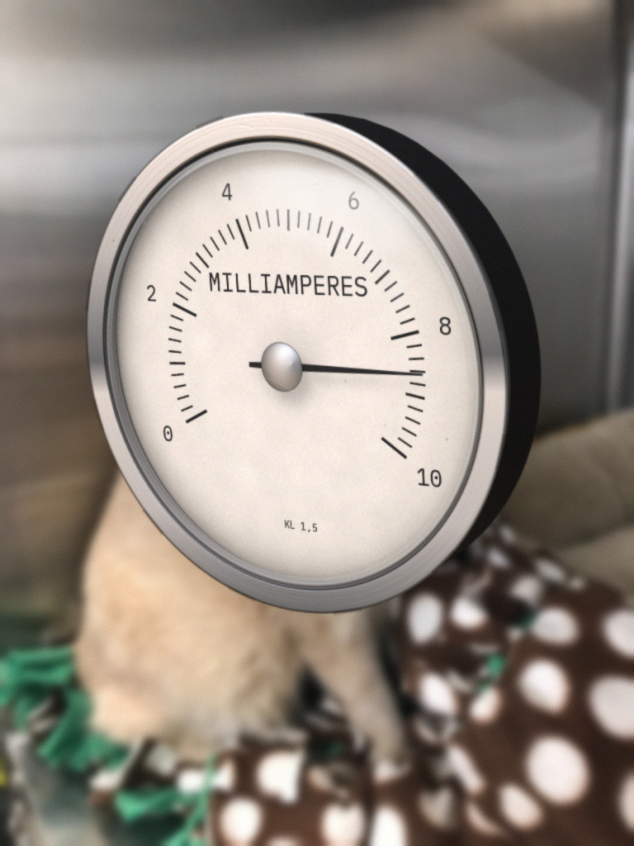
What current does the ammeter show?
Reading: 8.6 mA
